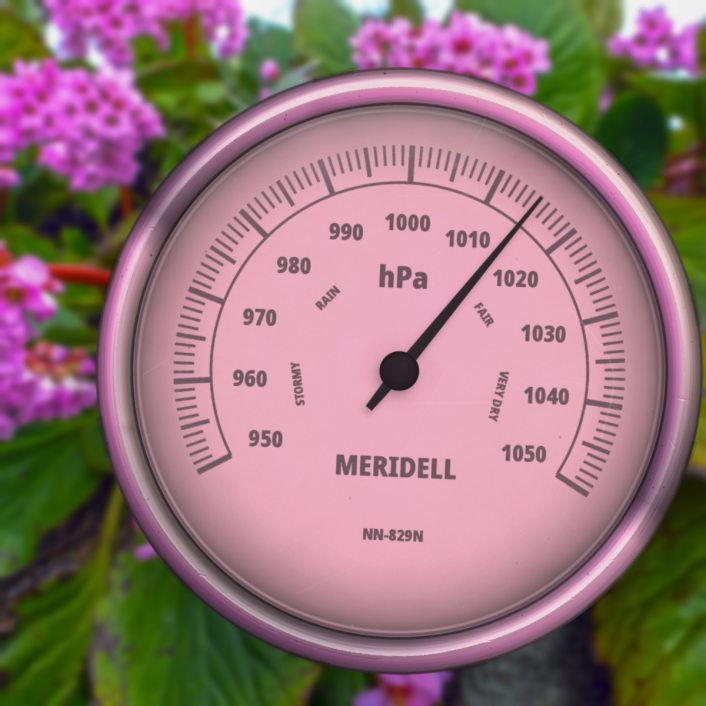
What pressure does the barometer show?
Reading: 1015 hPa
